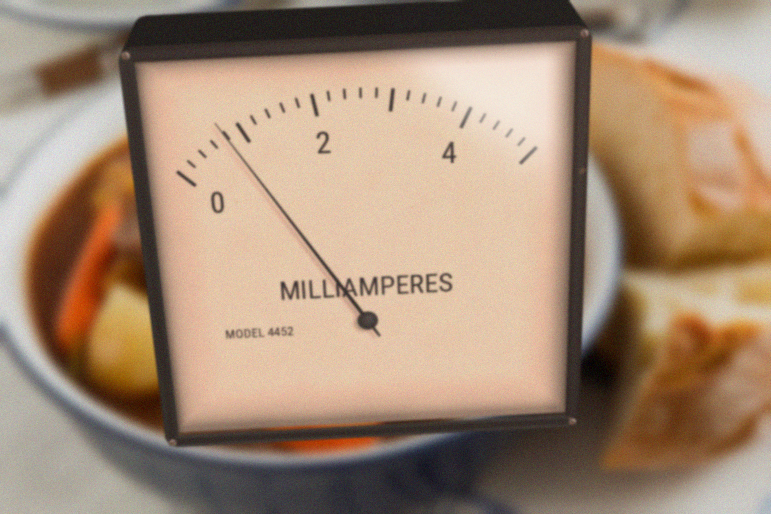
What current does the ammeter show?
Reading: 0.8 mA
